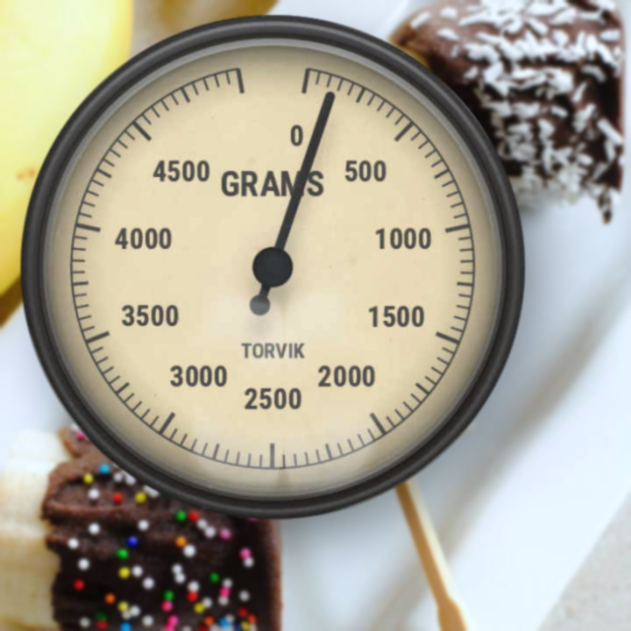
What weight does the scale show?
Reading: 125 g
